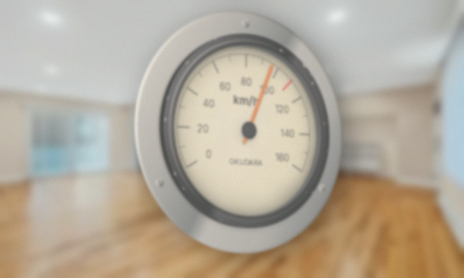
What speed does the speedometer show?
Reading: 95 km/h
